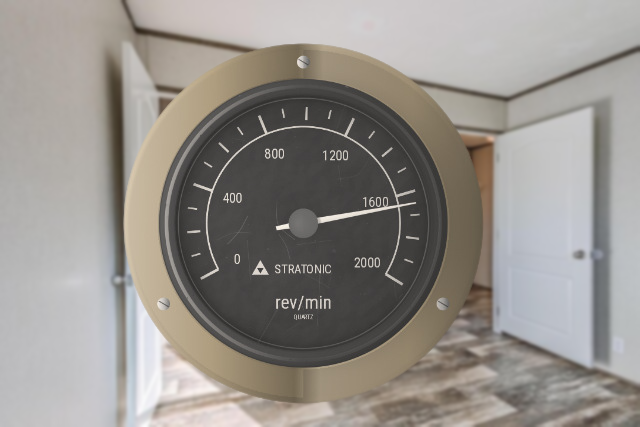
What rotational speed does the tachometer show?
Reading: 1650 rpm
